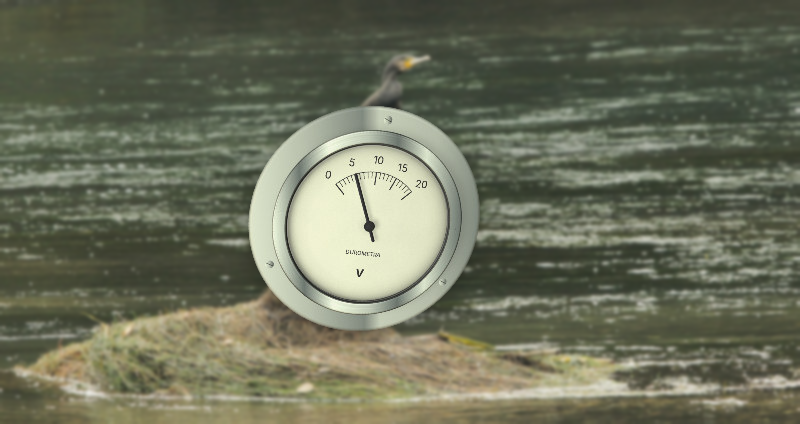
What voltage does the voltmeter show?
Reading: 5 V
